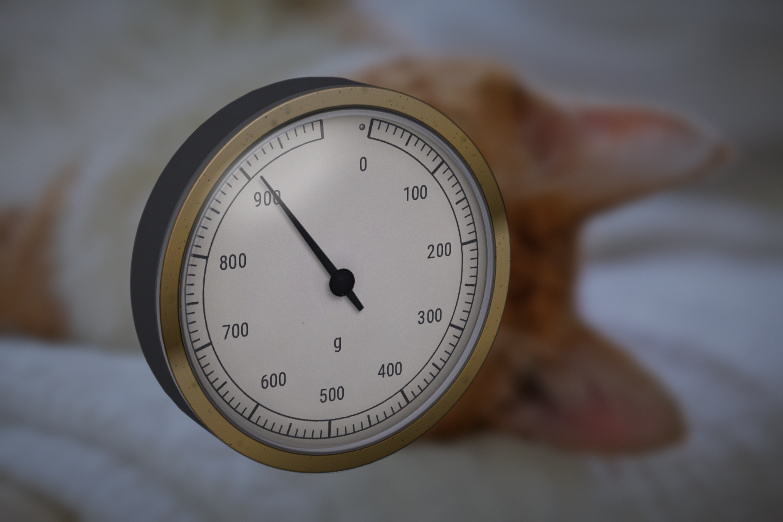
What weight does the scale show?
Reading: 910 g
